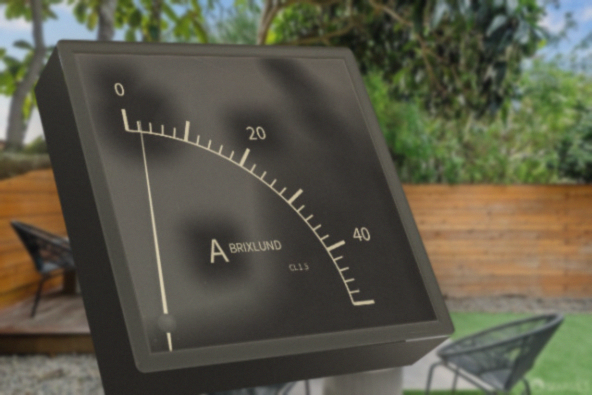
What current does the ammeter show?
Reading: 2 A
